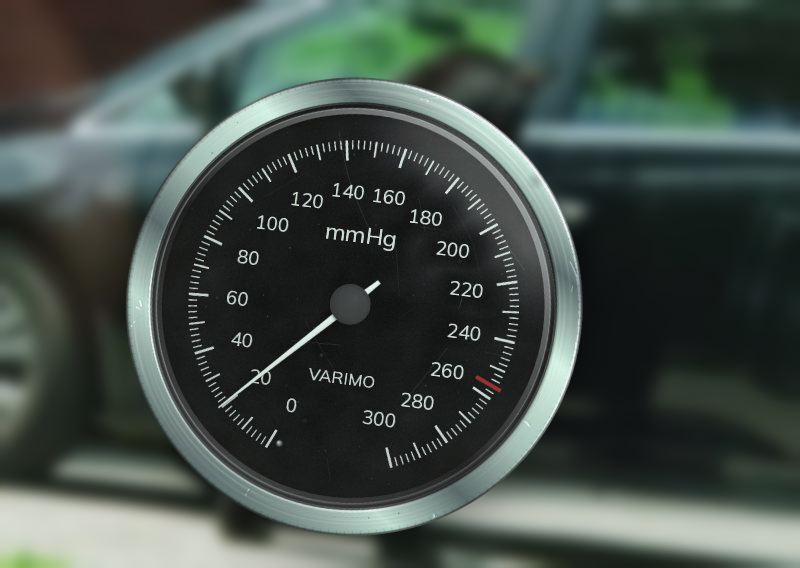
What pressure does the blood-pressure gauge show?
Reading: 20 mmHg
